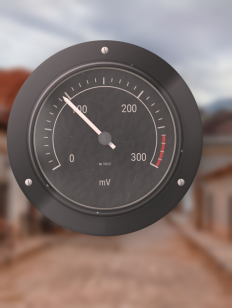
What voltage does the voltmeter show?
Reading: 95 mV
